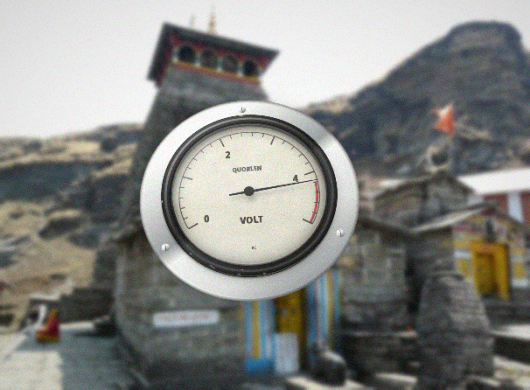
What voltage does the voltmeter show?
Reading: 4.2 V
